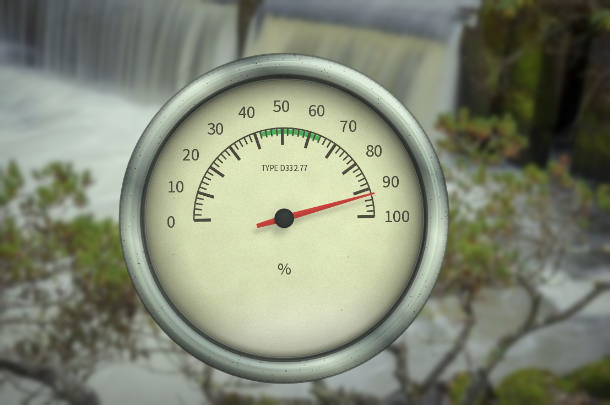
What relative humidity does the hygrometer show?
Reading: 92 %
